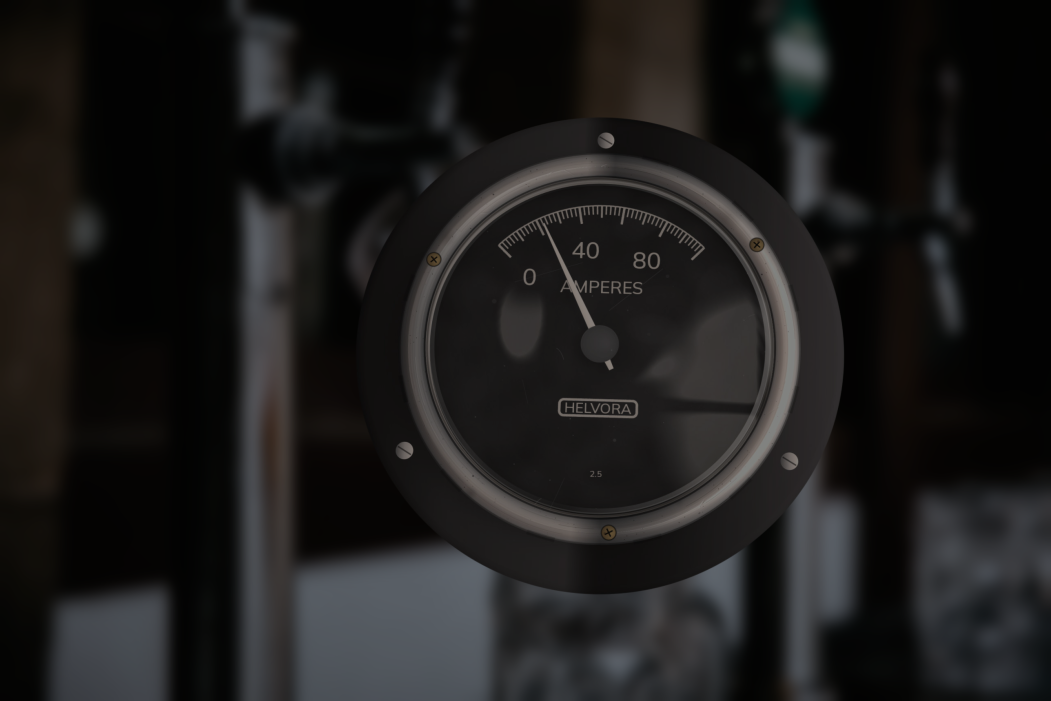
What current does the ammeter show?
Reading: 22 A
